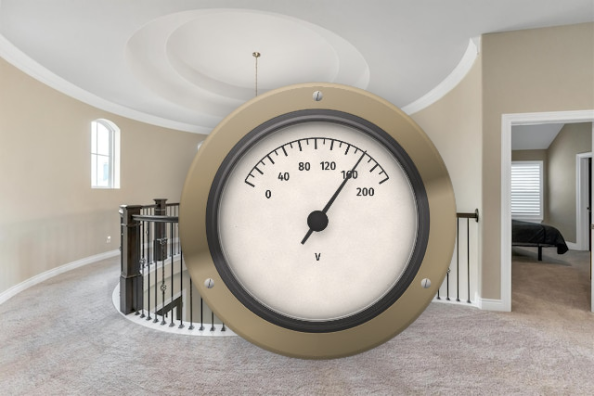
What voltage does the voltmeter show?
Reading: 160 V
